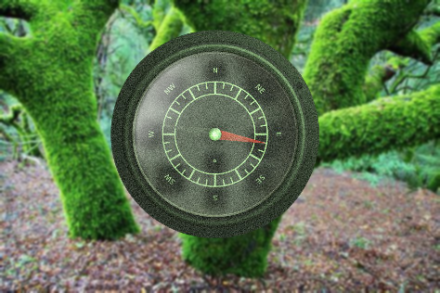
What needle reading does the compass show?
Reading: 100 °
